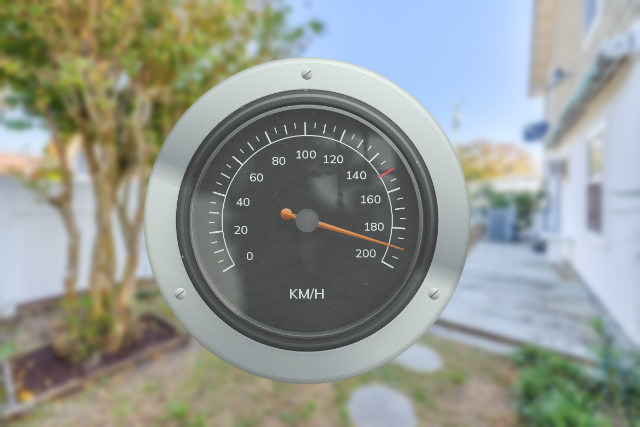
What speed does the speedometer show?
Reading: 190 km/h
